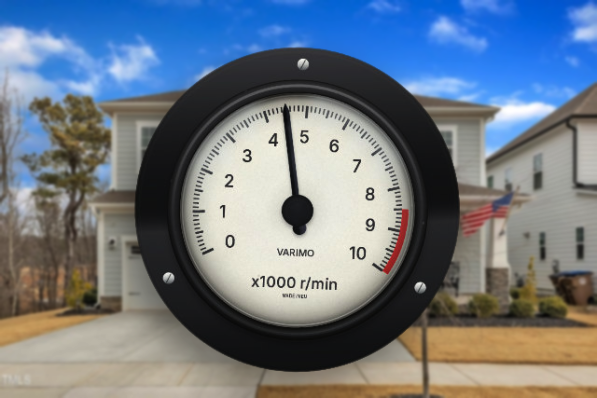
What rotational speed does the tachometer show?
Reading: 4500 rpm
